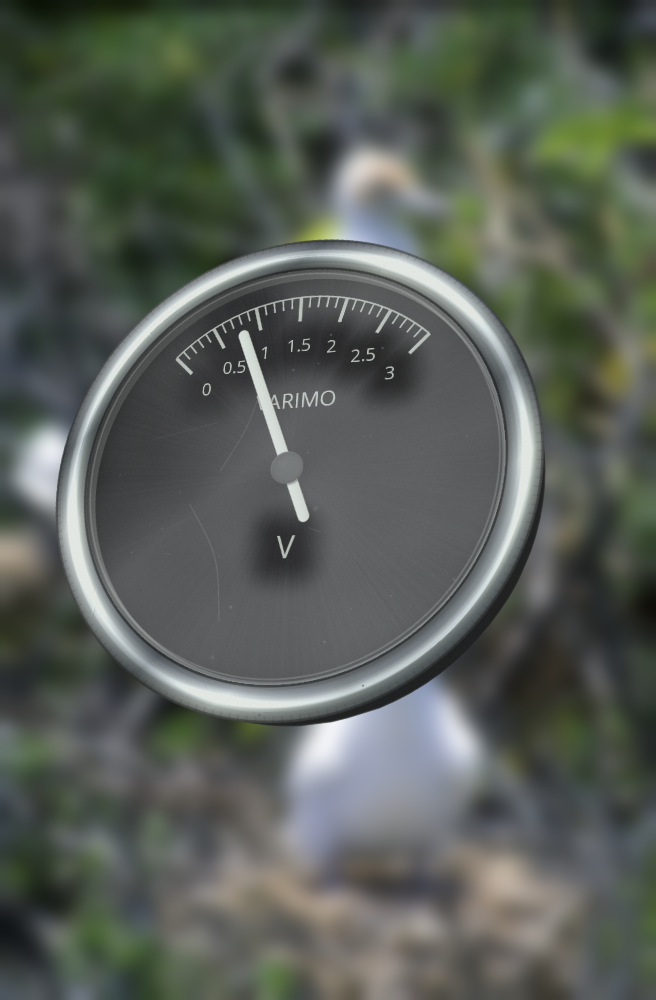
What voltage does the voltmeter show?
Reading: 0.8 V
